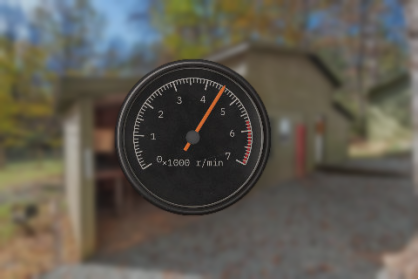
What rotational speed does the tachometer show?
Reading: 4500 rpm
